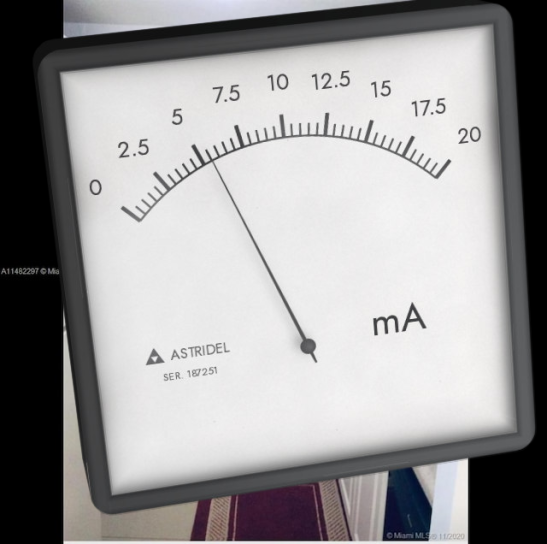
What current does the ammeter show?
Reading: 5.5 mA
